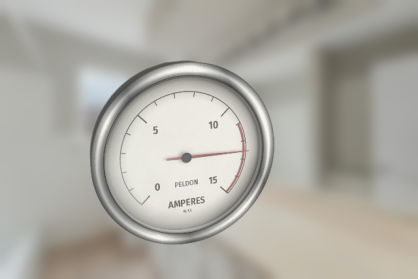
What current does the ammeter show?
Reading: 12.5 A
